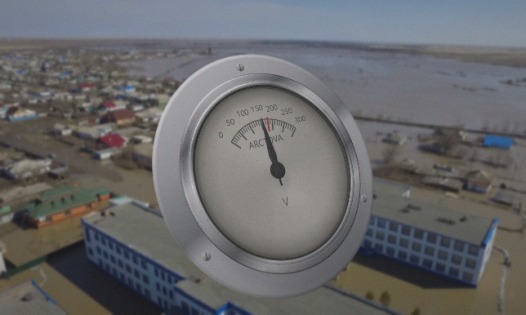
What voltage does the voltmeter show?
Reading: 150 V
